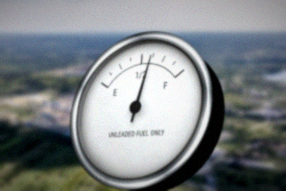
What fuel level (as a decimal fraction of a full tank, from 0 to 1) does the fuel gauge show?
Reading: 0.625
